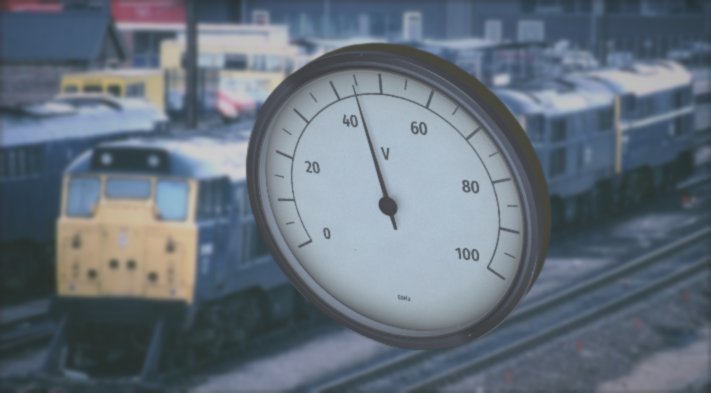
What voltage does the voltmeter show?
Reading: 45 V
